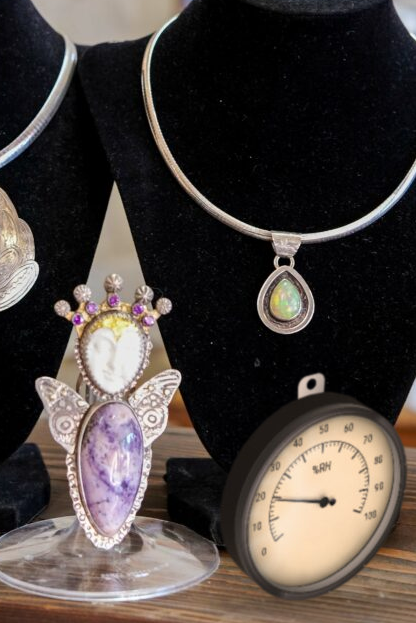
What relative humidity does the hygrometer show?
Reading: 20 %
